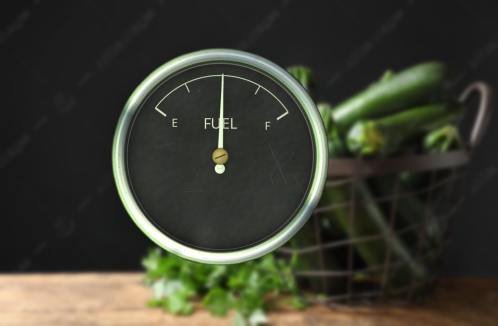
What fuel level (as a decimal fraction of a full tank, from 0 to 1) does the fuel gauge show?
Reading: 0.5
